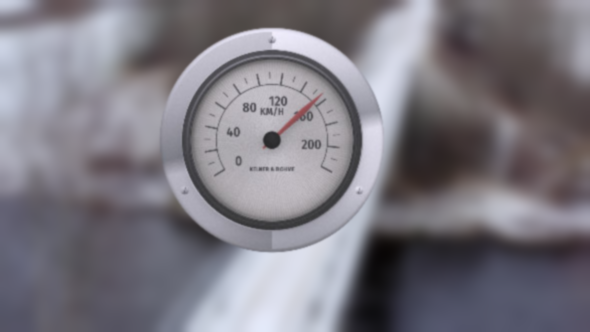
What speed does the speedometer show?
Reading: 155 km/h
